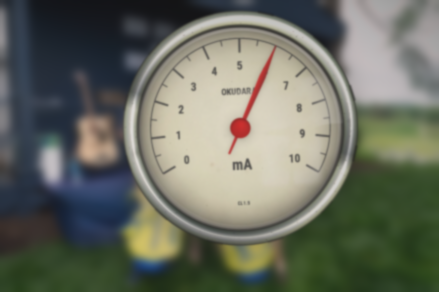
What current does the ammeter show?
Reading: 6 mA
